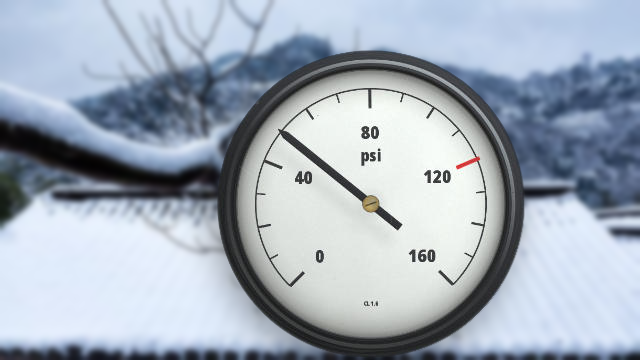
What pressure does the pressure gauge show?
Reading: 50 psi
